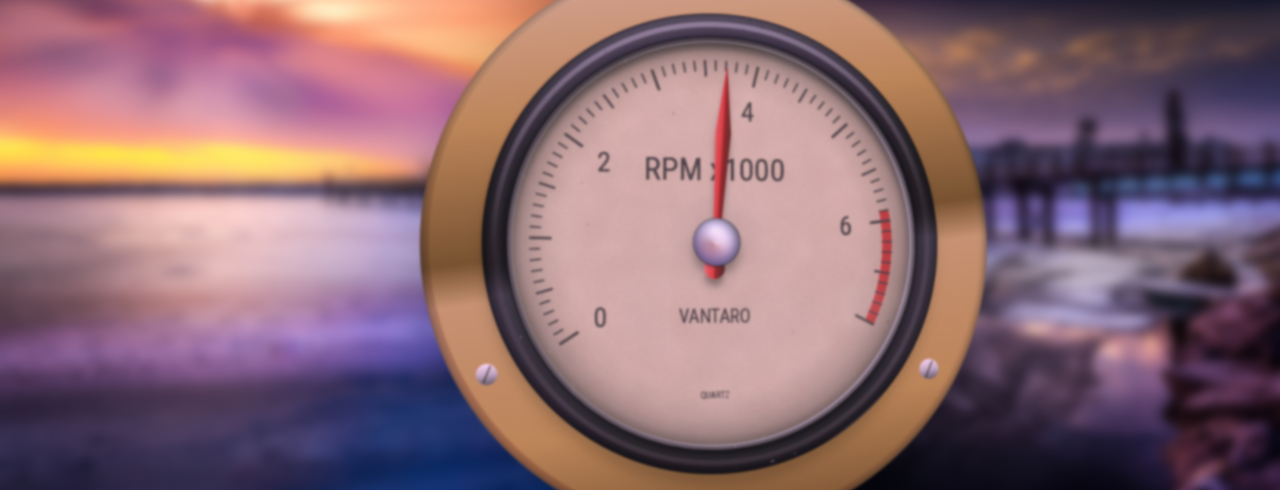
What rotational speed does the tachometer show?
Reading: 3700 rpm
